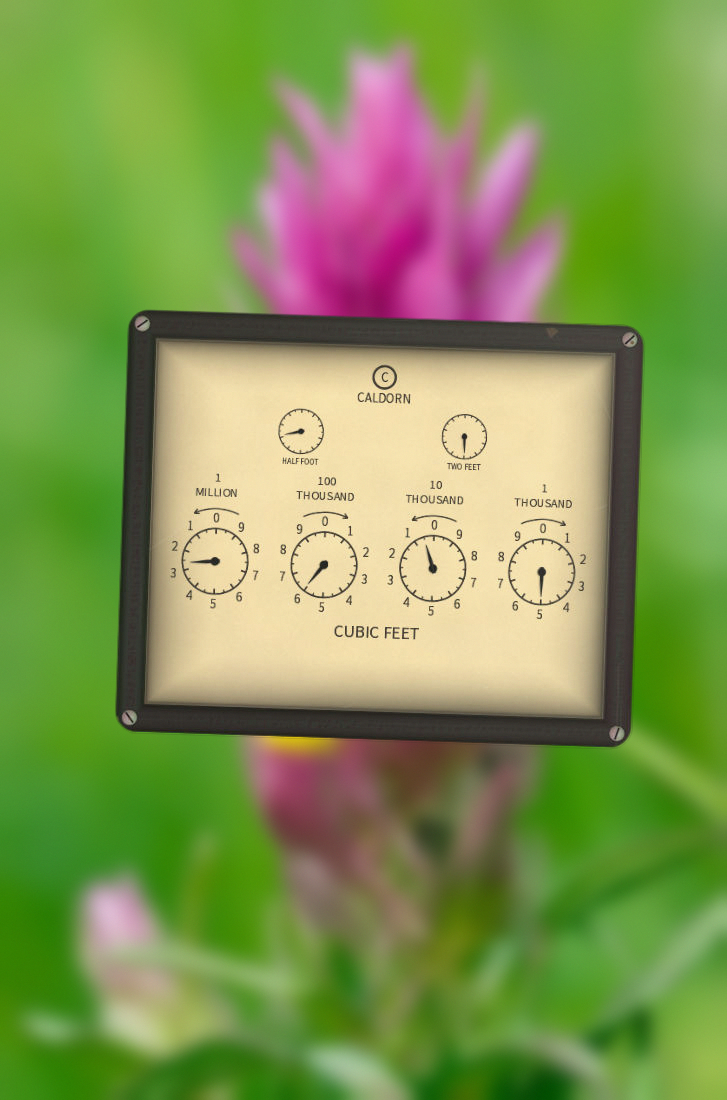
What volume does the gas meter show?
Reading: 260500 ft³
